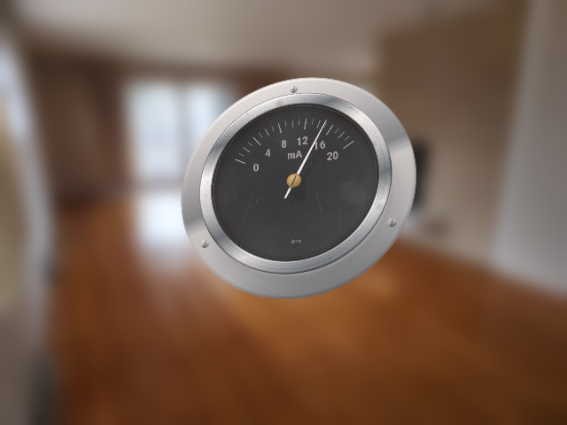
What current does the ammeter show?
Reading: 15 mA
